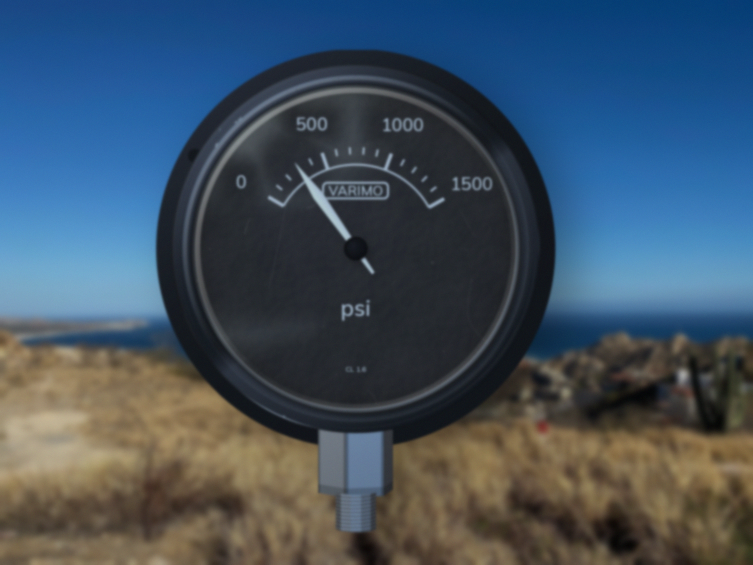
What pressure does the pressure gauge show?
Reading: 300 psi
